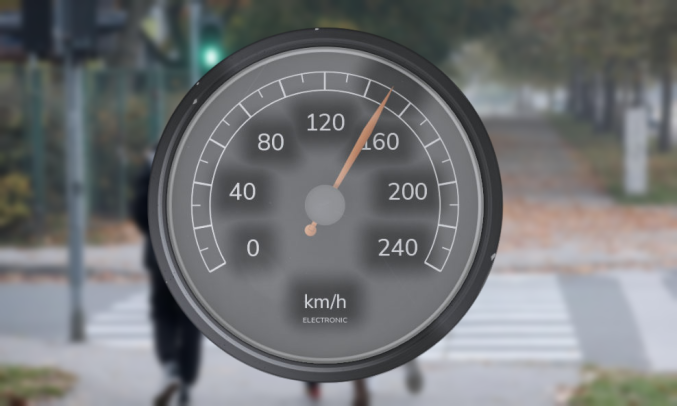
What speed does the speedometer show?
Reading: 150 km/h
